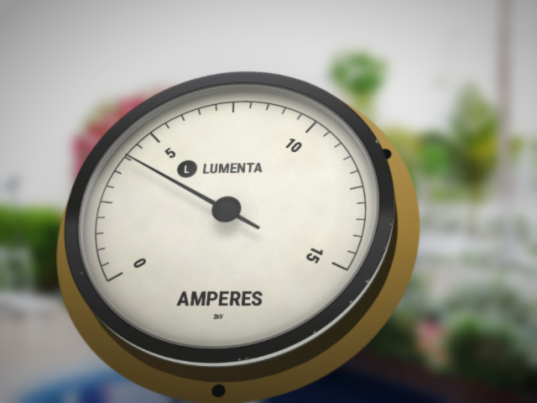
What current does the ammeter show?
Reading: 4 A
